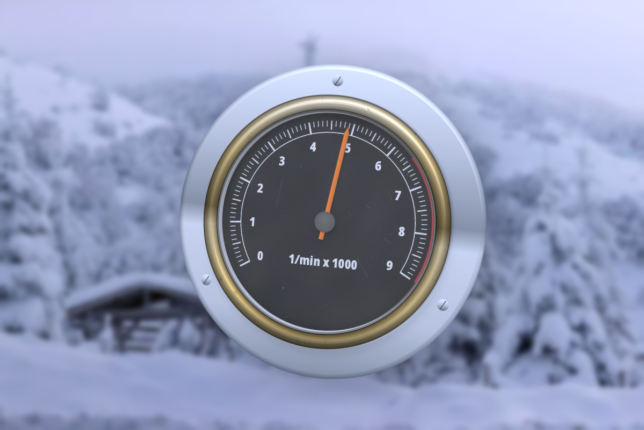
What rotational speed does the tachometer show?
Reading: 4900 rpm
